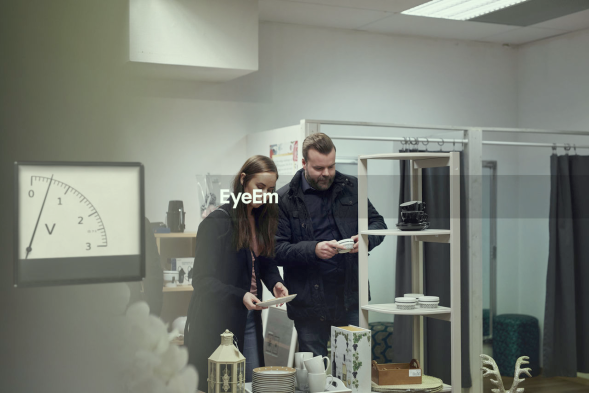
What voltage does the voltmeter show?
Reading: 0.5 V
